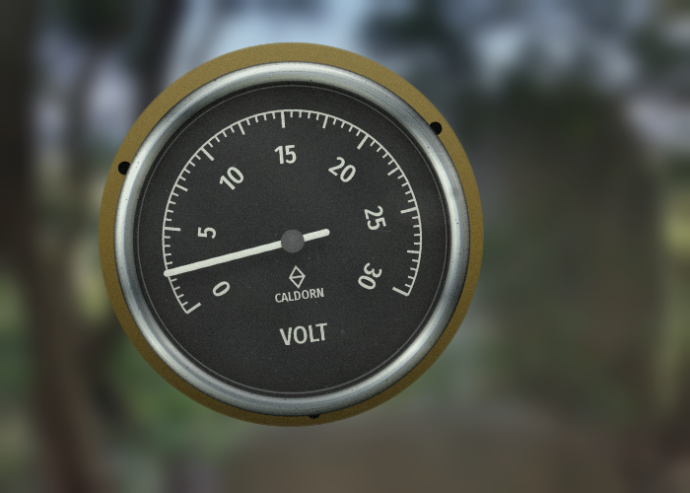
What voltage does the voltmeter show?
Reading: 2.5 V
